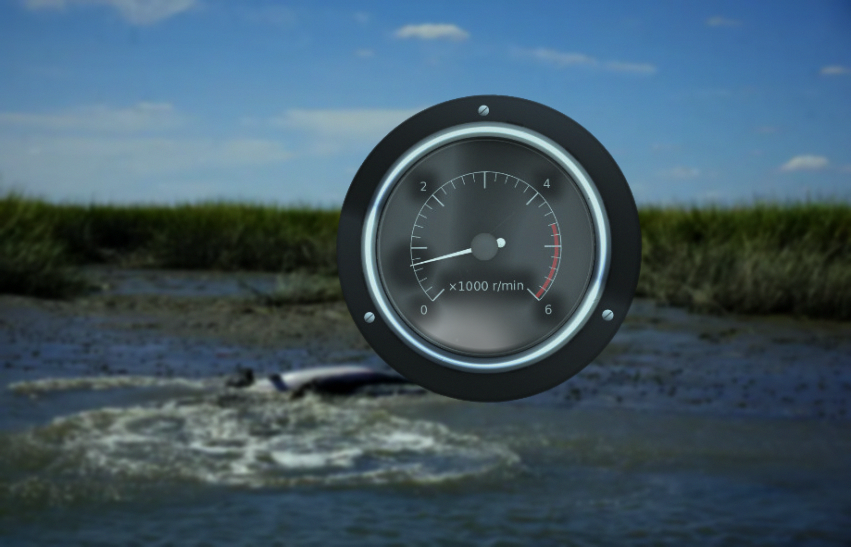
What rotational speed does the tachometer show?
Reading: 700 rpm
